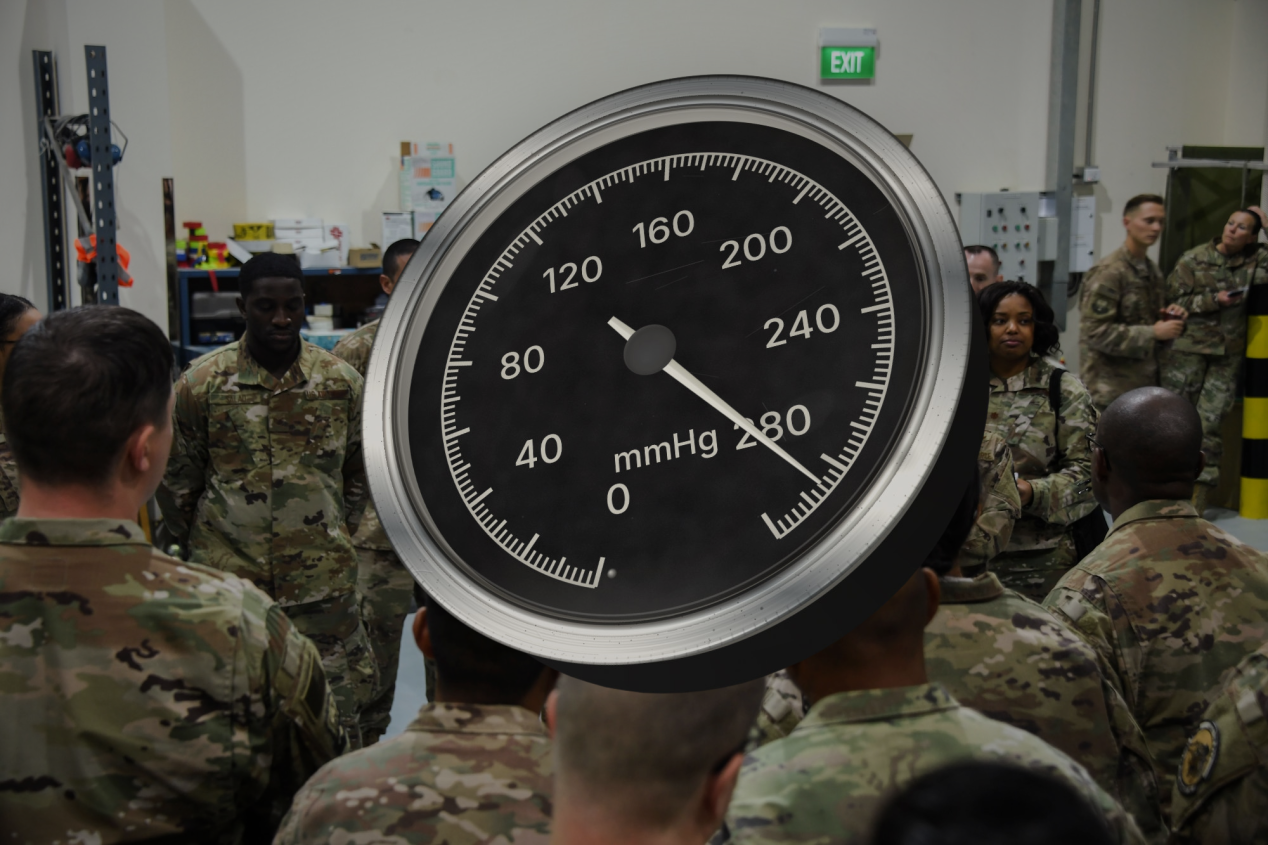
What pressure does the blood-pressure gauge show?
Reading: 286 mmHg
